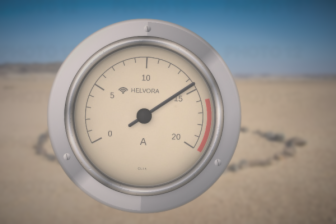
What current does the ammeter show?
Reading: 14.5 A
